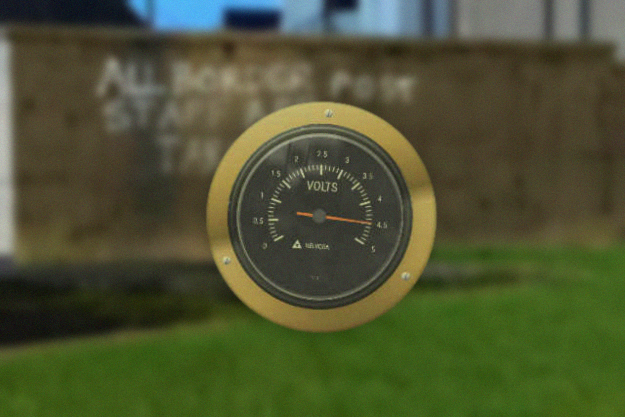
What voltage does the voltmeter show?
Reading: 4.5 V
